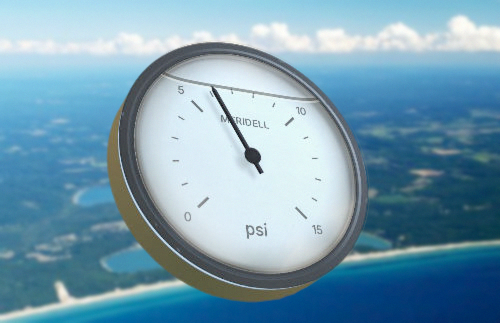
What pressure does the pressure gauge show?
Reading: 6 psi
